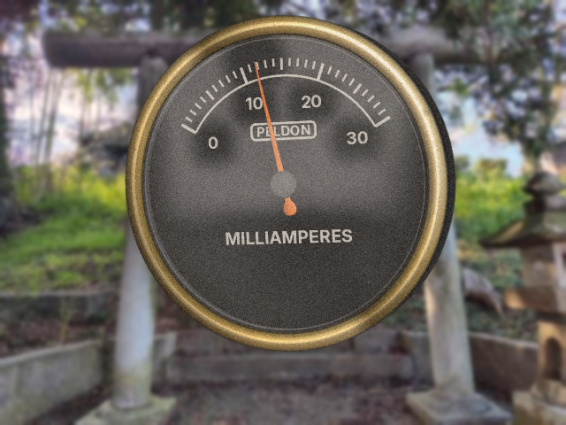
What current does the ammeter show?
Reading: 12 mA
